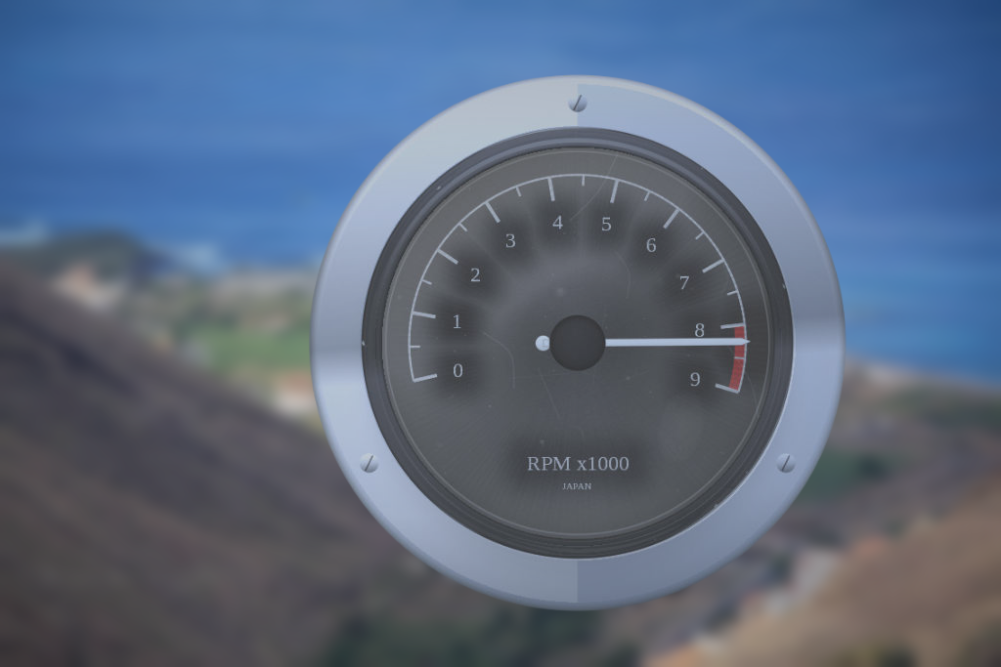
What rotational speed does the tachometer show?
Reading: 8250 rpm
